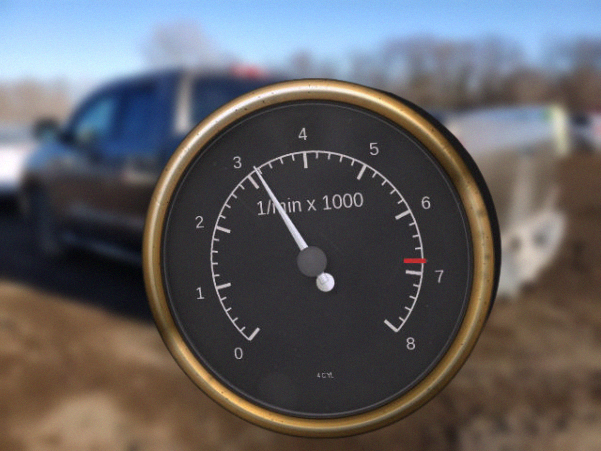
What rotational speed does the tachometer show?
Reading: 3200 rpm
